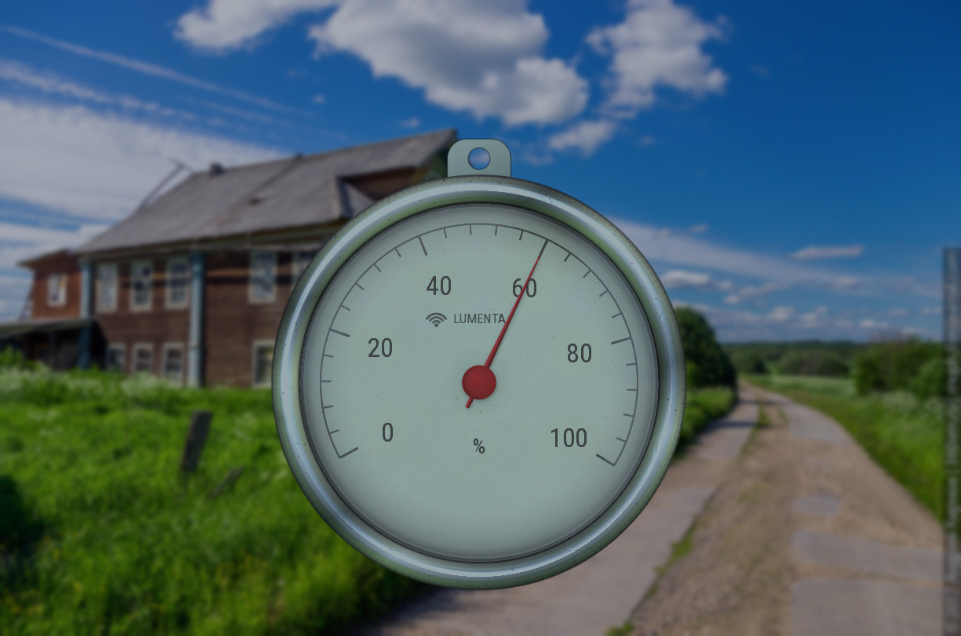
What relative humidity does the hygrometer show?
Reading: 60 %
